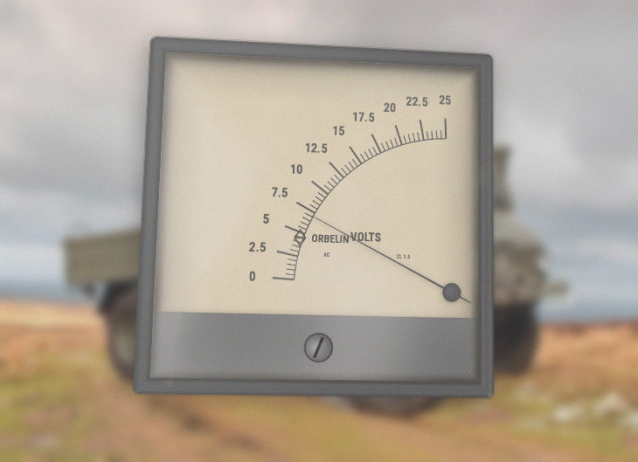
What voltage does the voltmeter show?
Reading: 7 V
